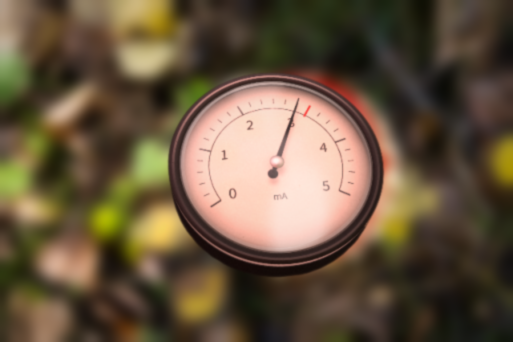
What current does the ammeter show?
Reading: 3 mA
